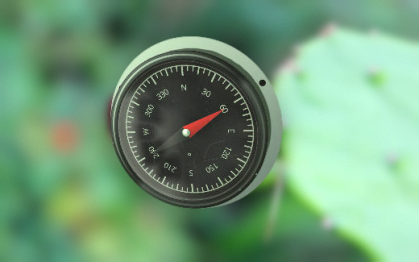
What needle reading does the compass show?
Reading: 60 °
